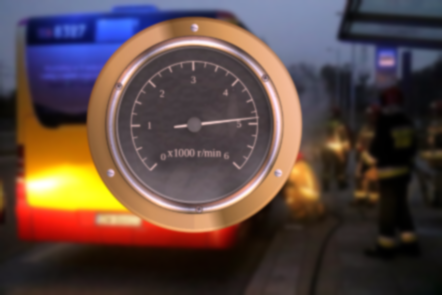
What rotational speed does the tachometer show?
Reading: 4875 rpm
